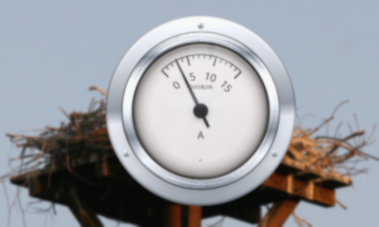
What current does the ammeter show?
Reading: 3 A
